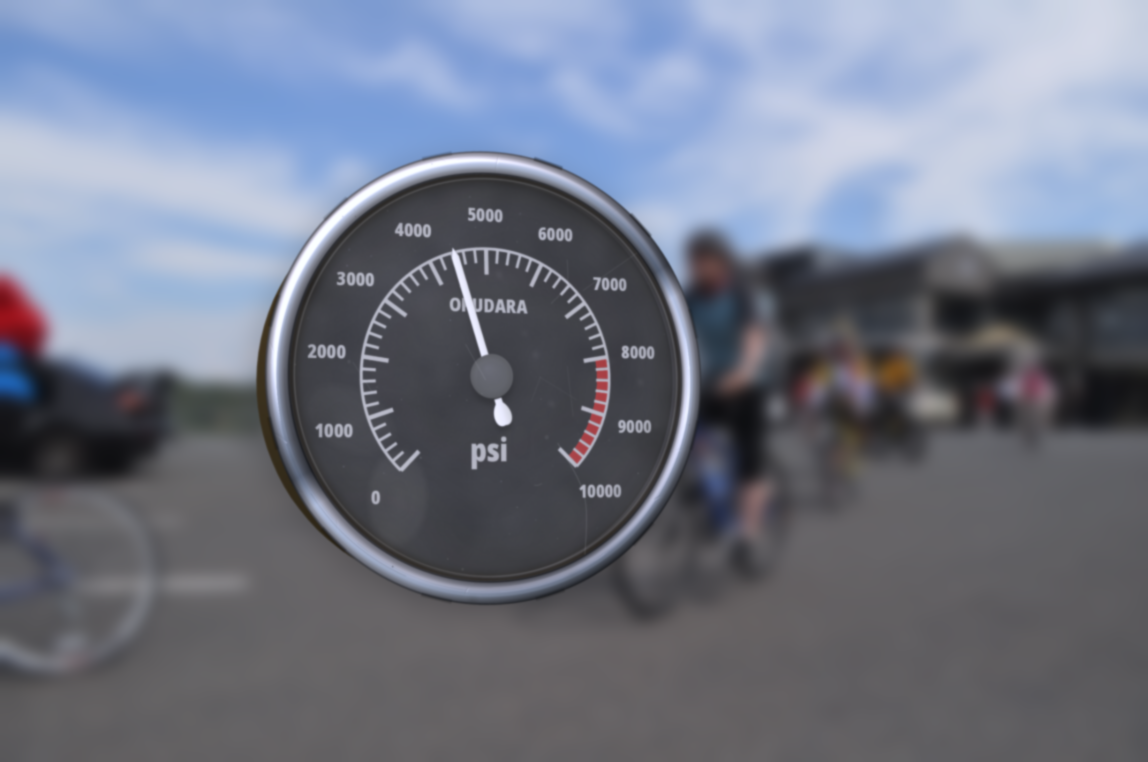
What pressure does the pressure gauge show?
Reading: 4400 psi
